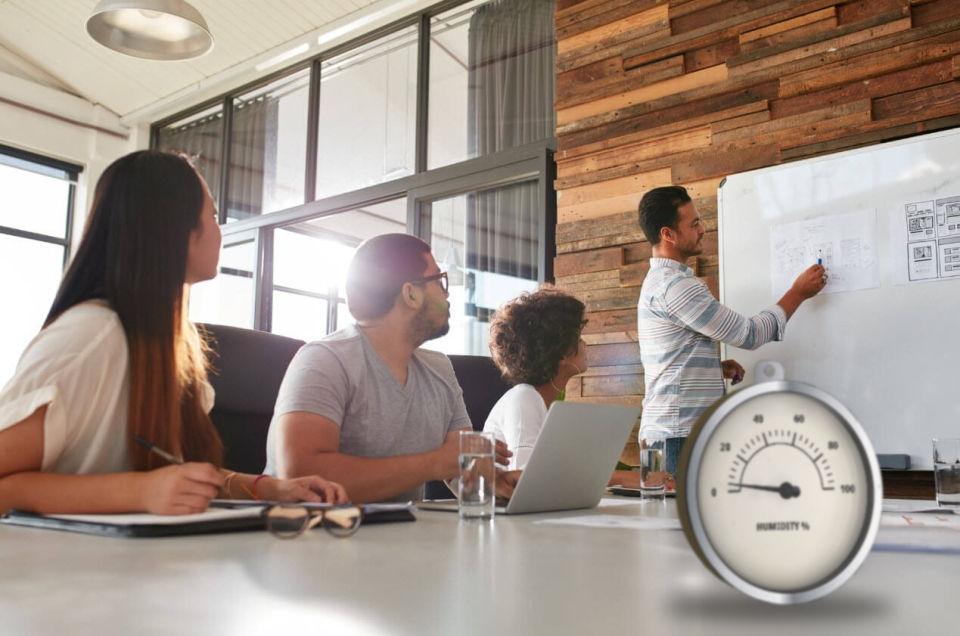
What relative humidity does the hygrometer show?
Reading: 4 %
